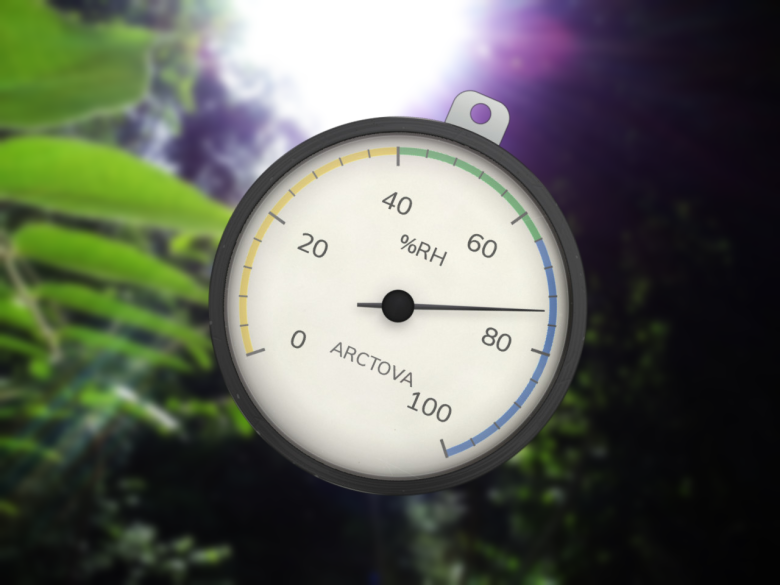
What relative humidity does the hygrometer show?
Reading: 74 %
